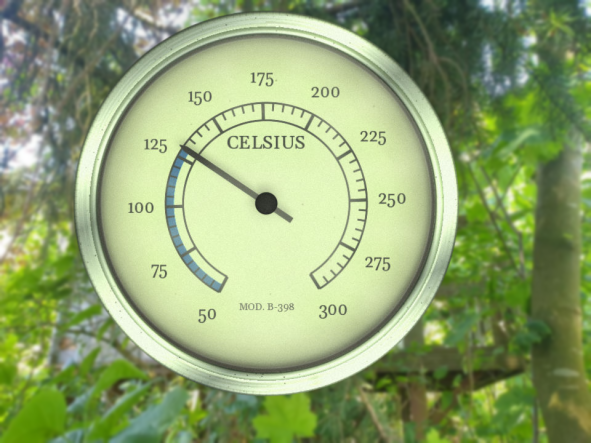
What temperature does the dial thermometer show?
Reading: 130 °C
